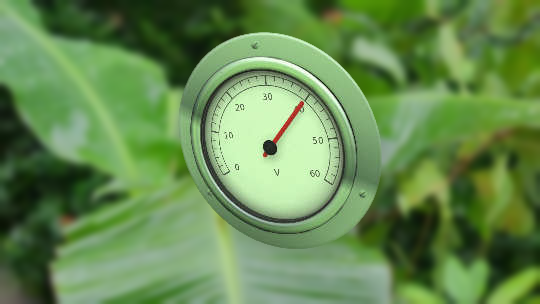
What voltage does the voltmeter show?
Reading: 40 V
